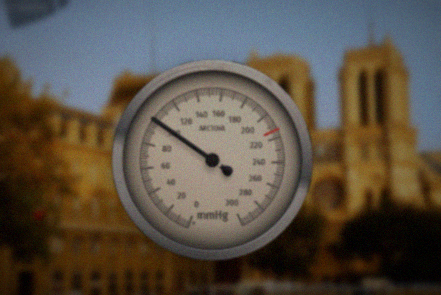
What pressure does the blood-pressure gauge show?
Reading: 100 mmHg
